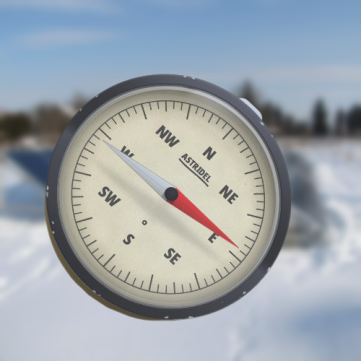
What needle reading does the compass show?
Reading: 85 °
